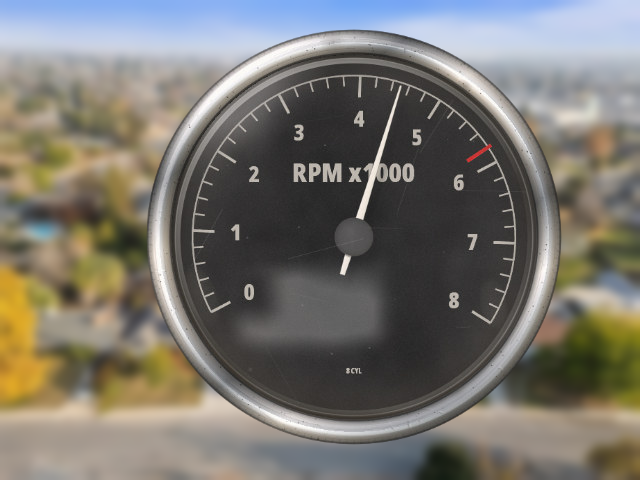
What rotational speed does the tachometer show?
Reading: 4500 rpm
